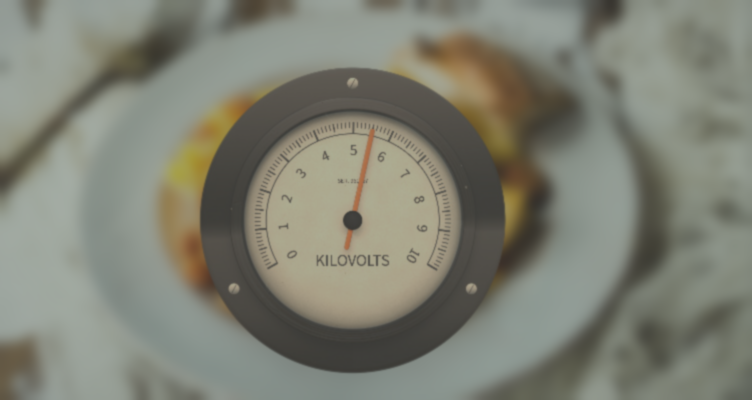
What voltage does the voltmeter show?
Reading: 5.5 kV
